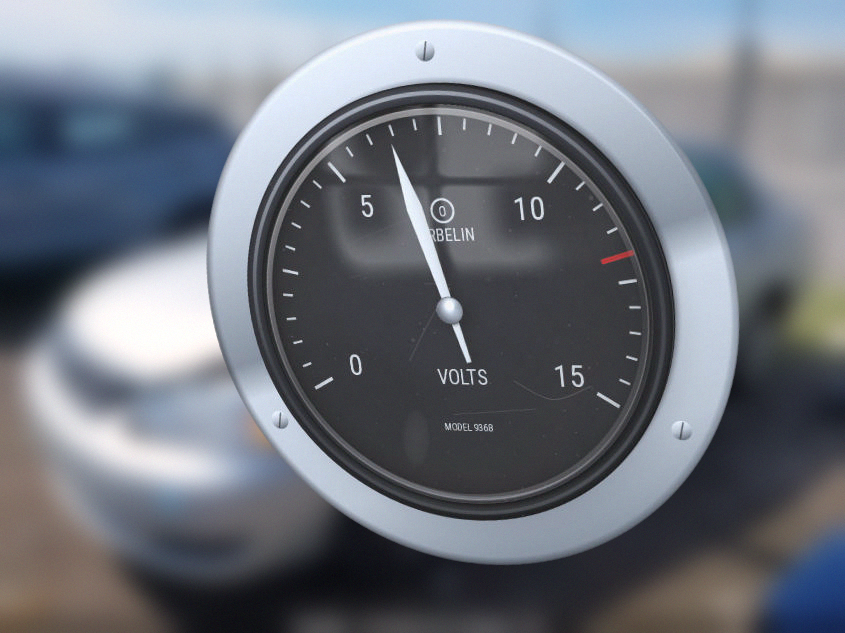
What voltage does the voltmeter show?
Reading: 6.5 V
